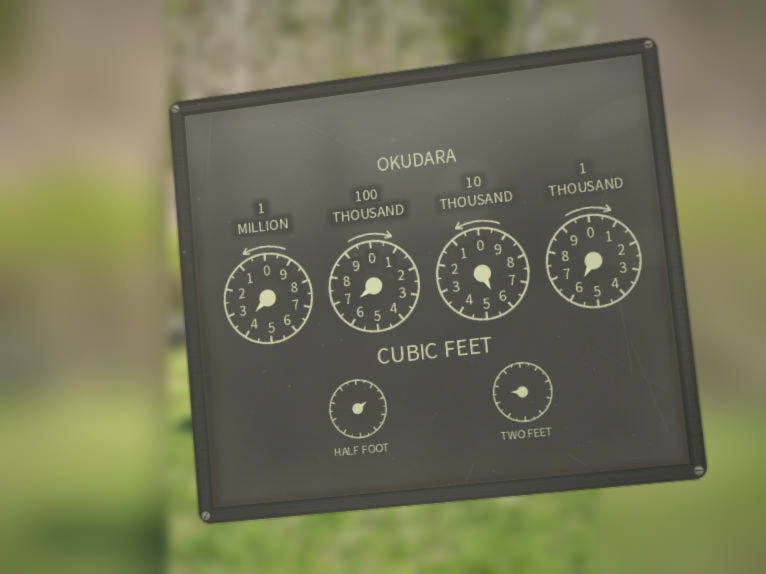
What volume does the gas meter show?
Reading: 365600 ft³
